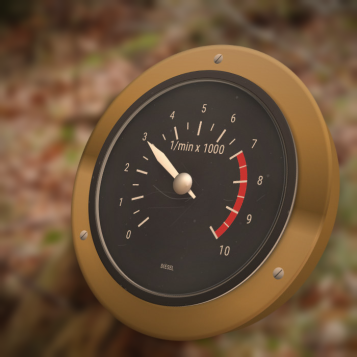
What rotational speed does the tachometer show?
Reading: 3000 rpm
